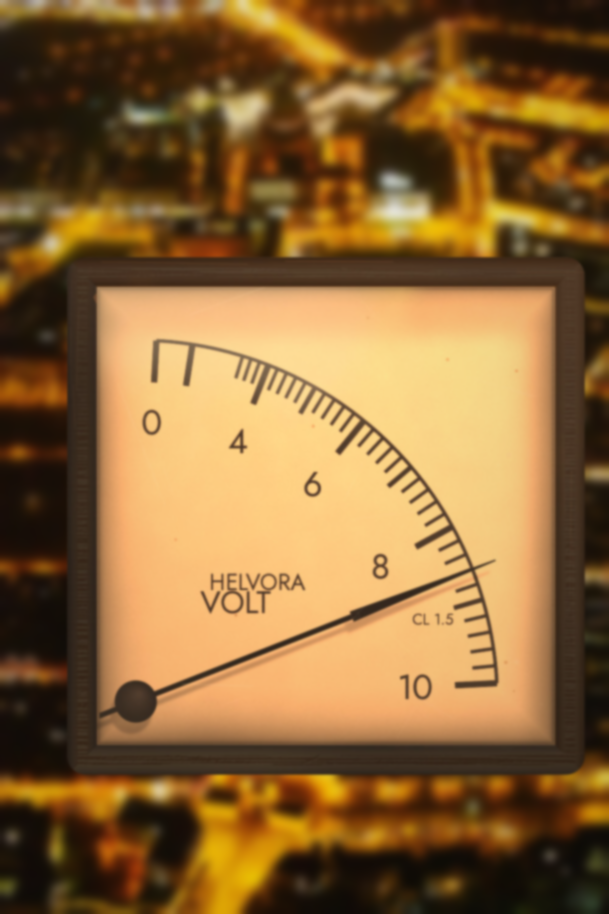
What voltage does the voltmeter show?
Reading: 8.6 V
